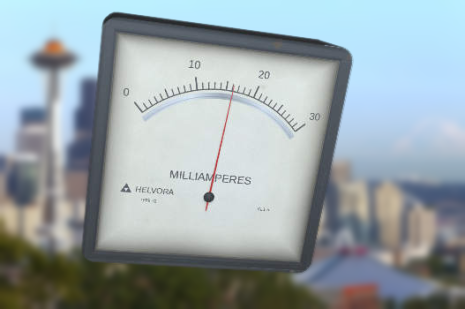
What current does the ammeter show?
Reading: 16 mA
